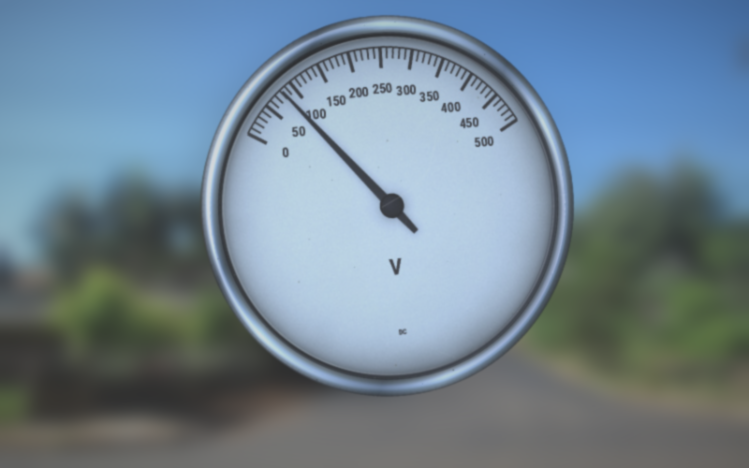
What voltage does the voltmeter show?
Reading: 80 V
